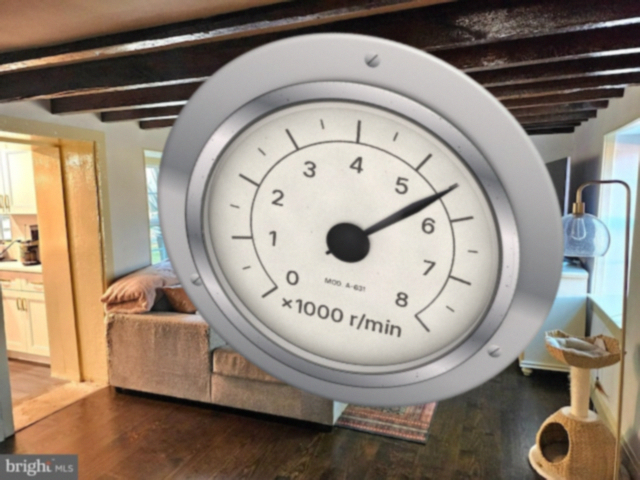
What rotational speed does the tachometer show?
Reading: 5500 rpm
